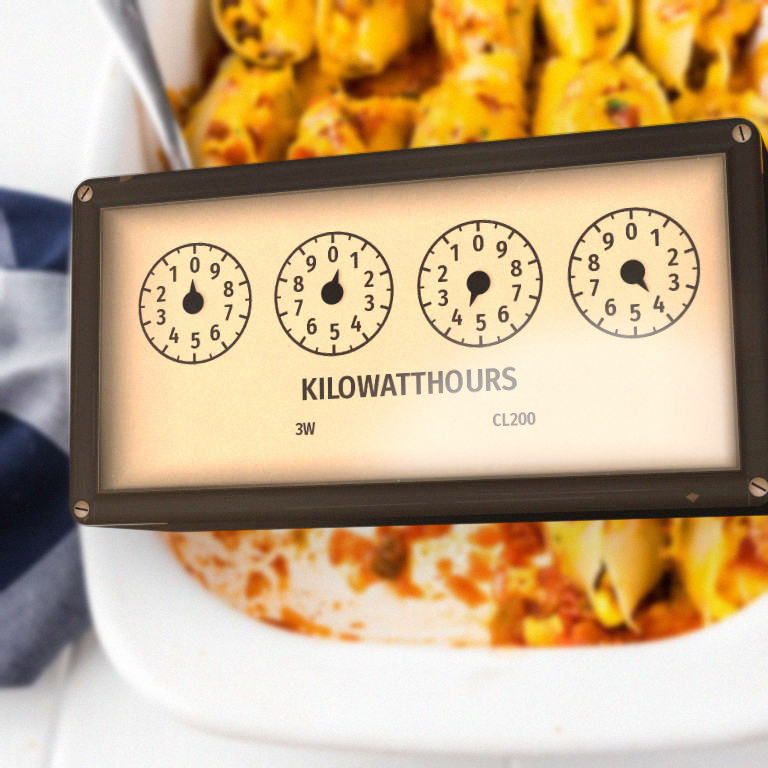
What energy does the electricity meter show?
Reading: 44 kWh
